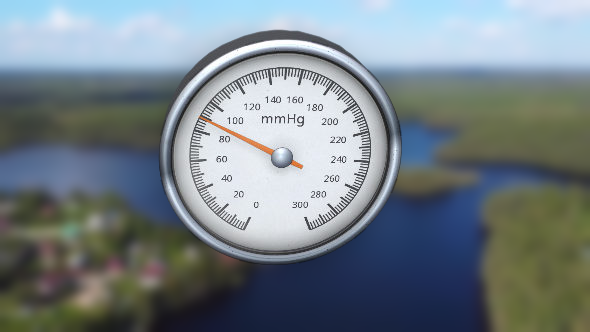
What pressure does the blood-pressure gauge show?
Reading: 90 mmHg
